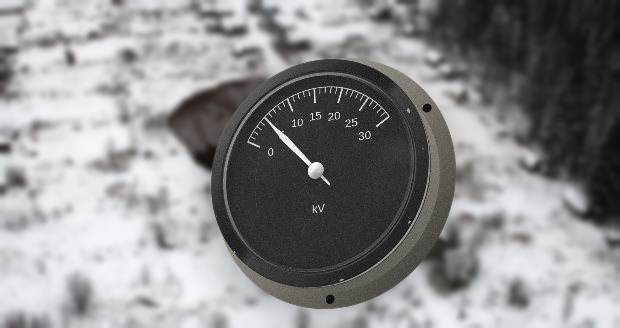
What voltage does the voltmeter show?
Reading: 5 kV
